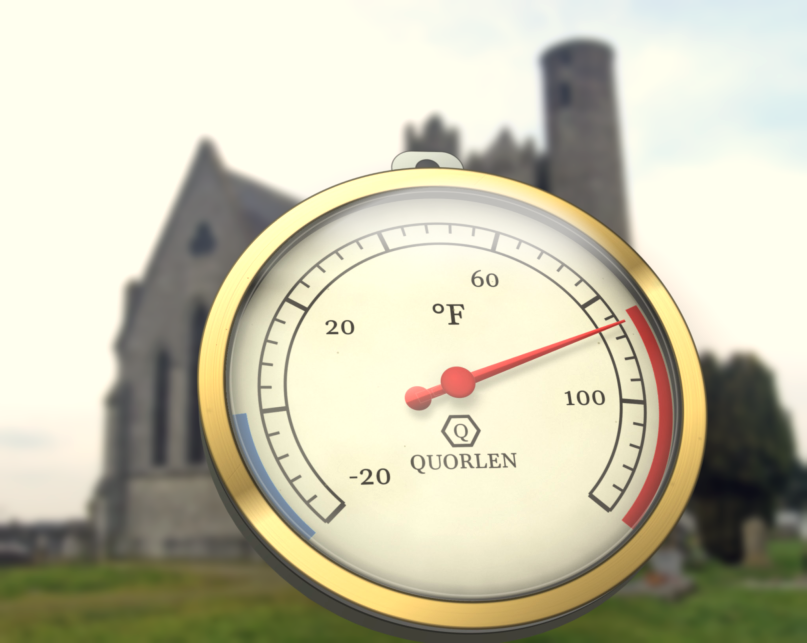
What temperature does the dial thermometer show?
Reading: 86 °F
